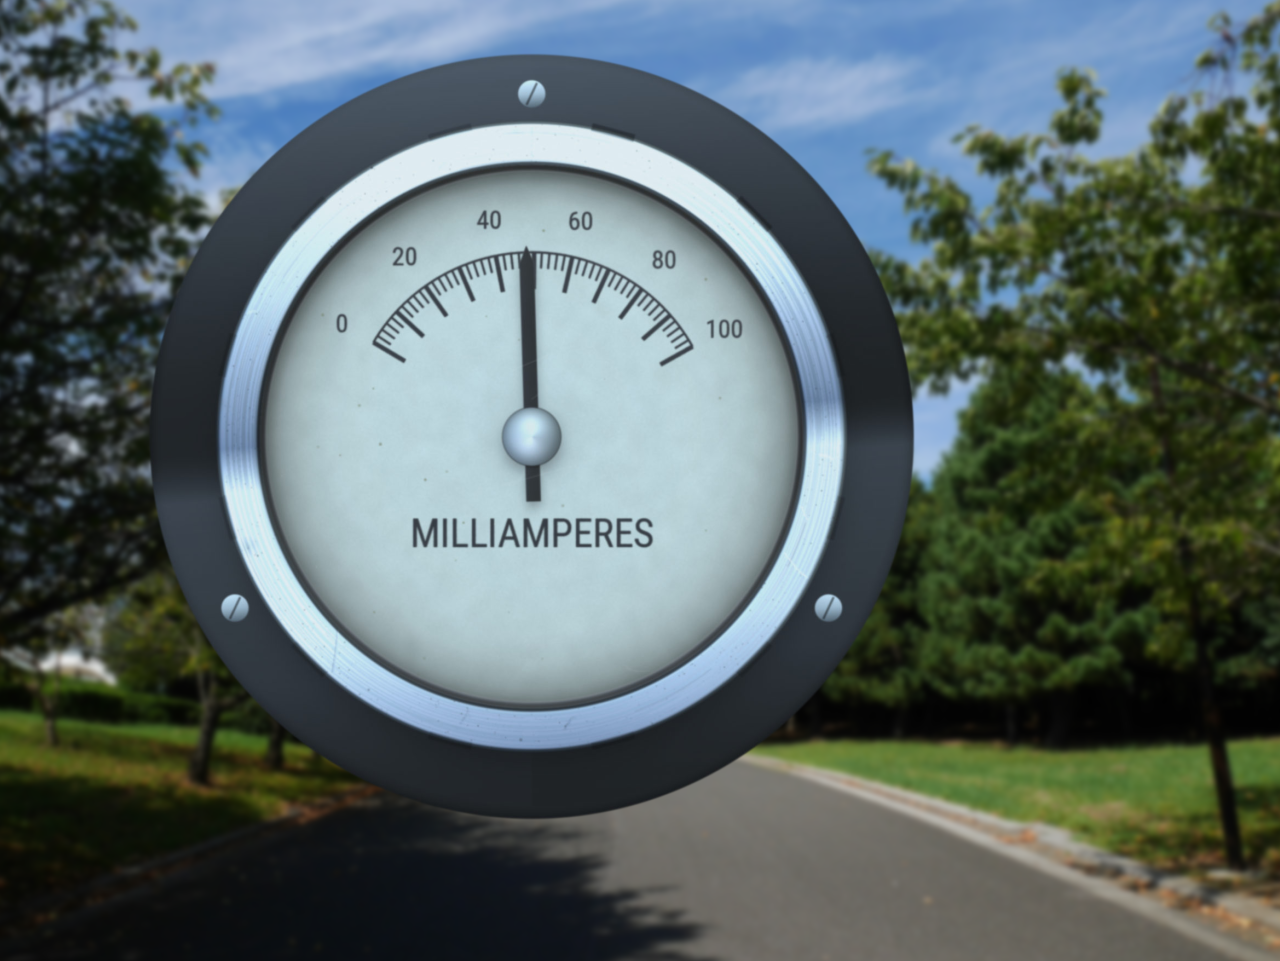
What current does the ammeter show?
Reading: 48 mA
